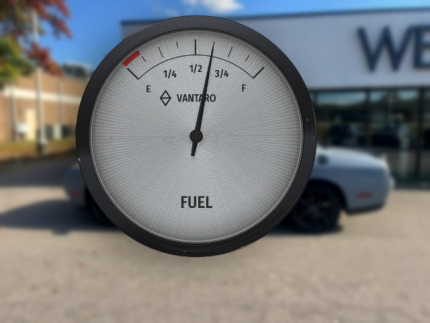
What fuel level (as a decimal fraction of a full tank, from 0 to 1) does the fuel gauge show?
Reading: 0.625
